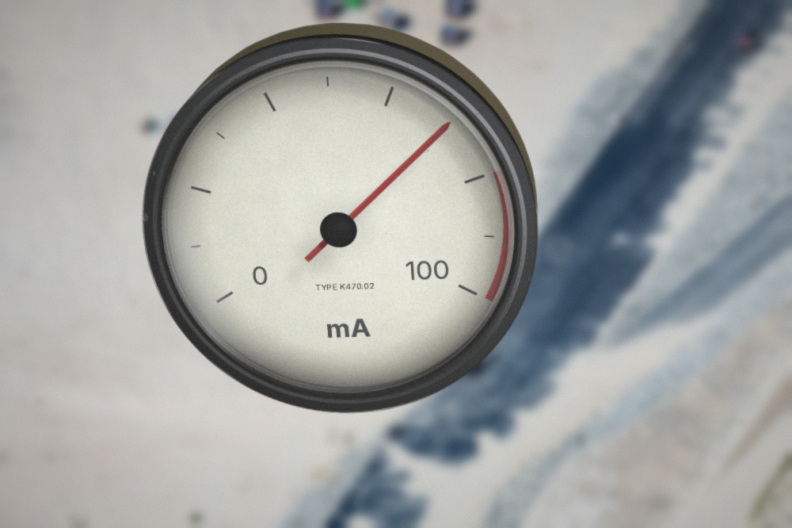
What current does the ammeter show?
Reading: 70 mA
